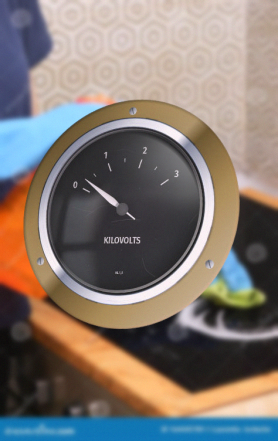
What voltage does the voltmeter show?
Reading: 0.25 kV
